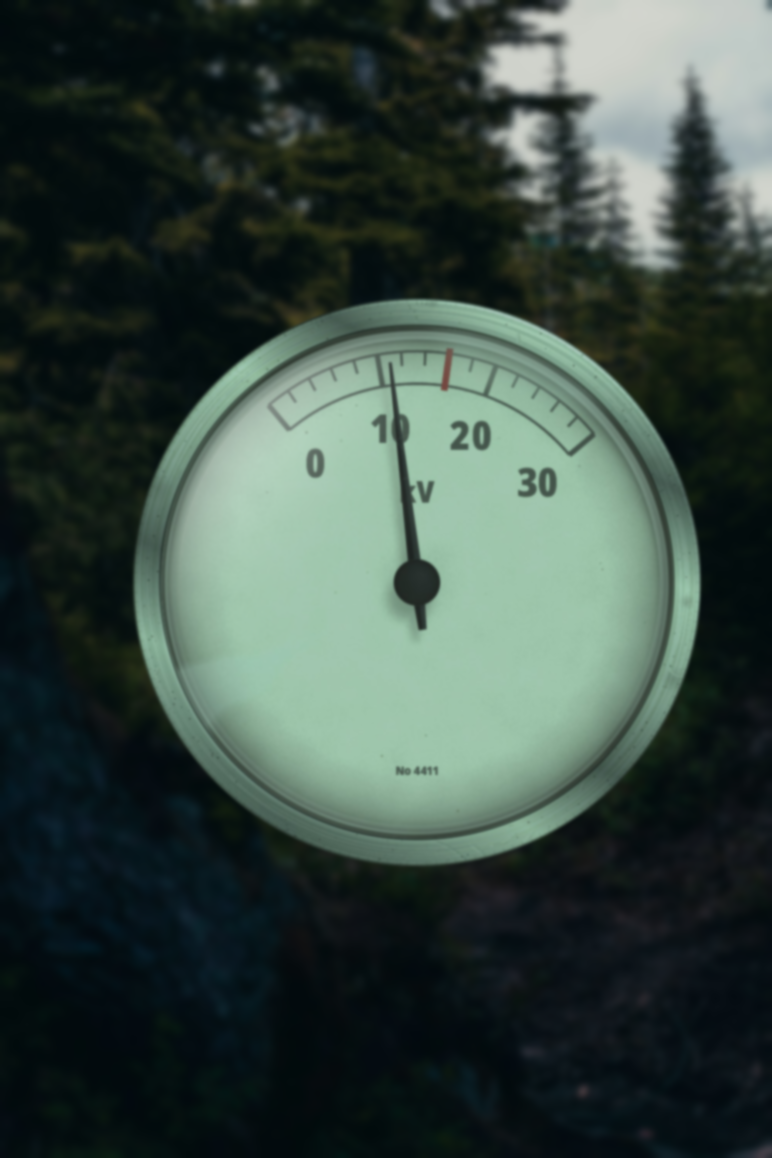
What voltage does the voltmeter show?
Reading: 11 kV
